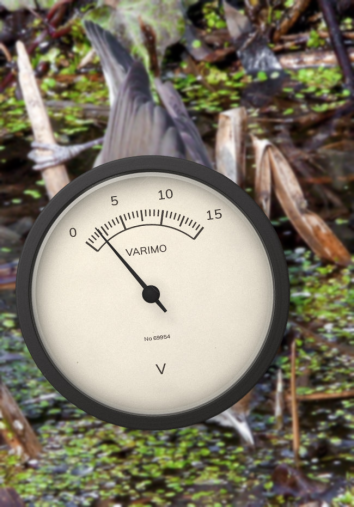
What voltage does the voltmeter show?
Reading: 2 V
